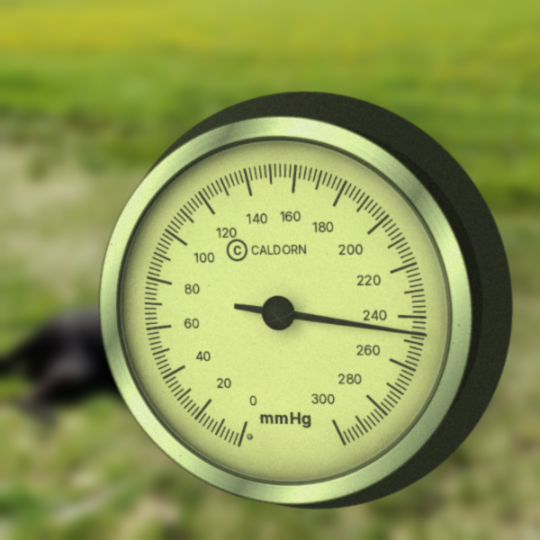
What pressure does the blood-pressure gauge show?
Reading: 246 mmHg
